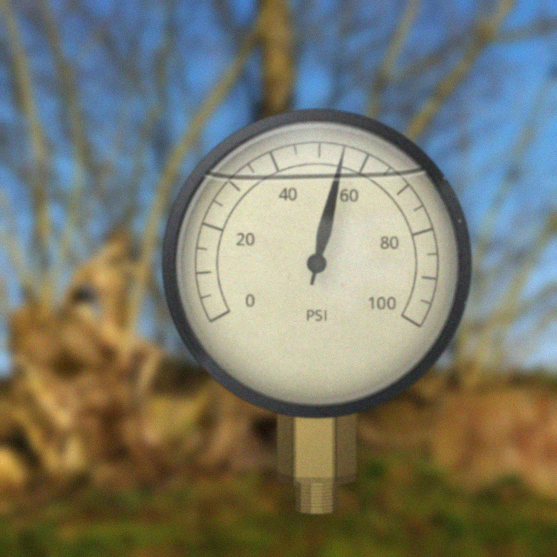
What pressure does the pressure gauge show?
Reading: 55 psi
